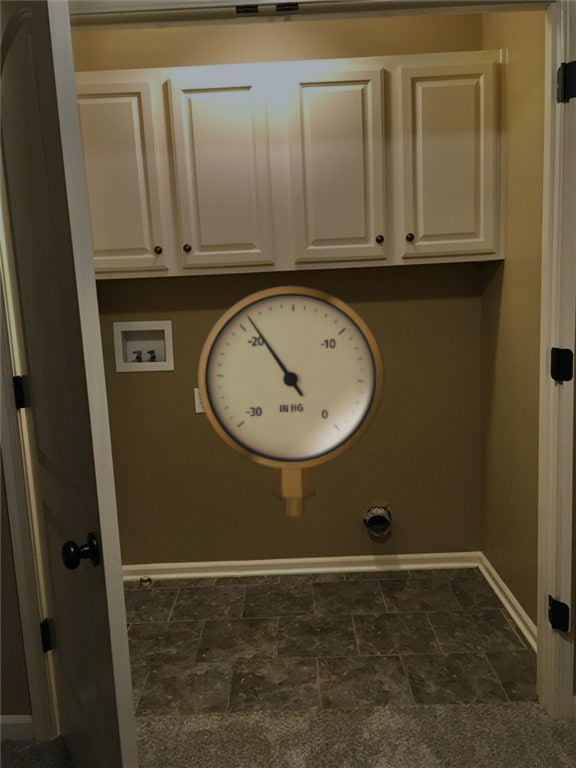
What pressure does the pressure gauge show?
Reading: -19 inHg
